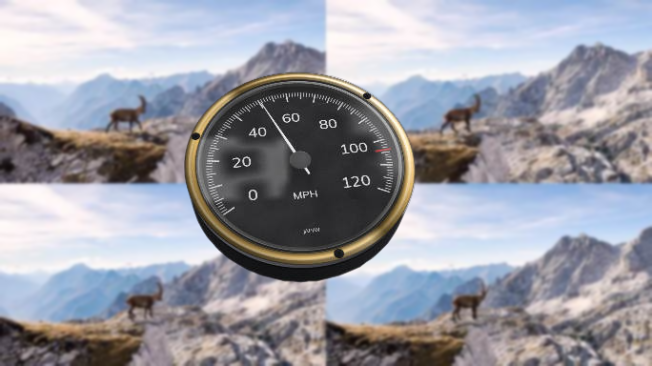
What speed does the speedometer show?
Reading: 50 mph
